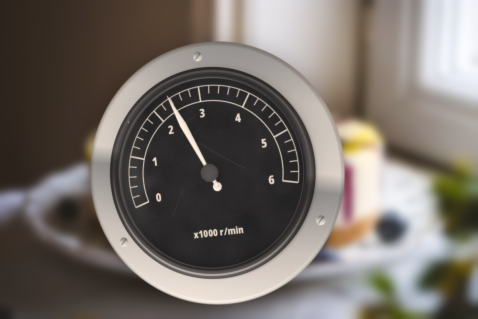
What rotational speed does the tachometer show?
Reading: 2400 rpm
